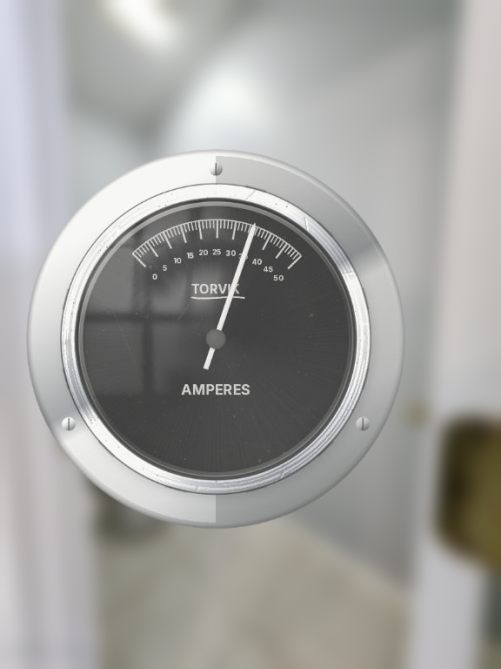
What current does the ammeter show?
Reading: 35 A
